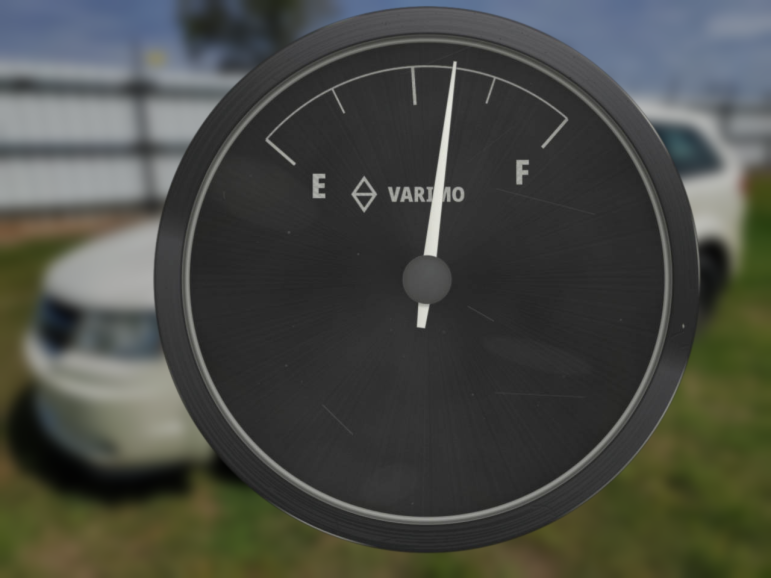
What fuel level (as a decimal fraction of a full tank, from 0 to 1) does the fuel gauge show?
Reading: 0.625
